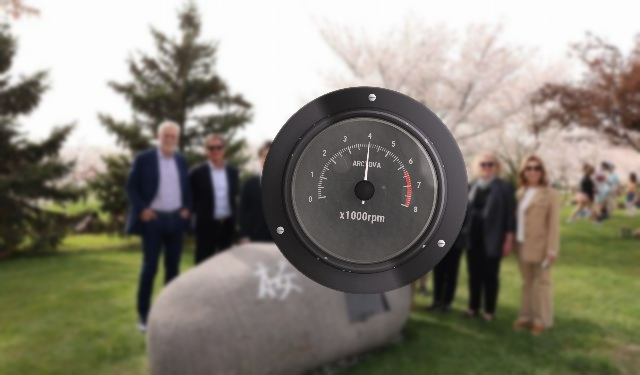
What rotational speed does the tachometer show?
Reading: 4000 rpm
